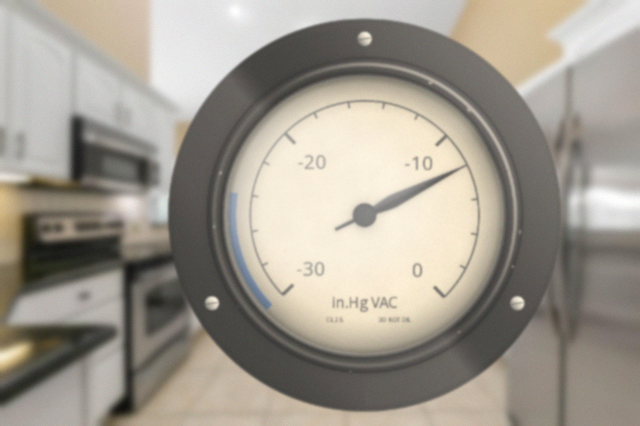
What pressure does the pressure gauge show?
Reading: -8 inHg
